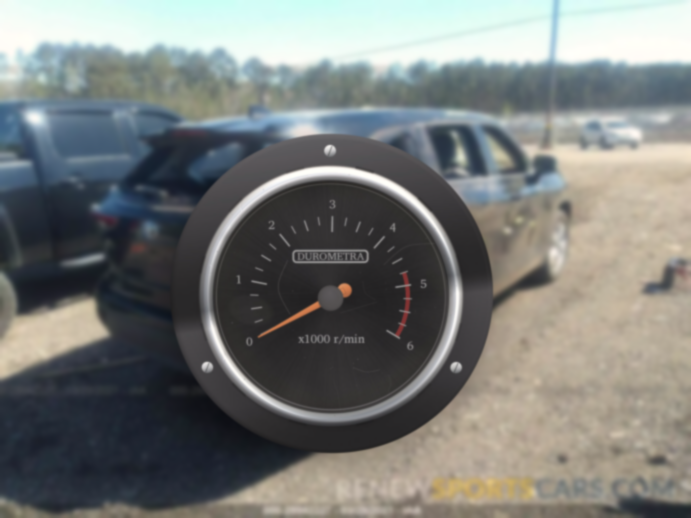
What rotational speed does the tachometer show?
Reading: 0 rpm
